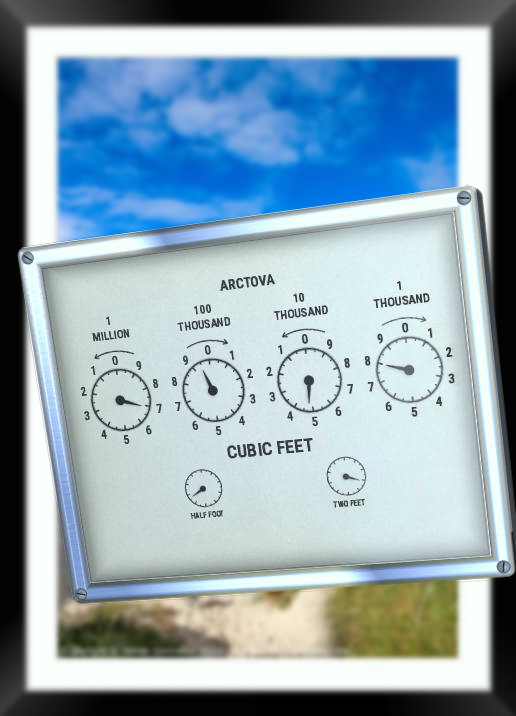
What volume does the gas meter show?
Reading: 694800 ft³
